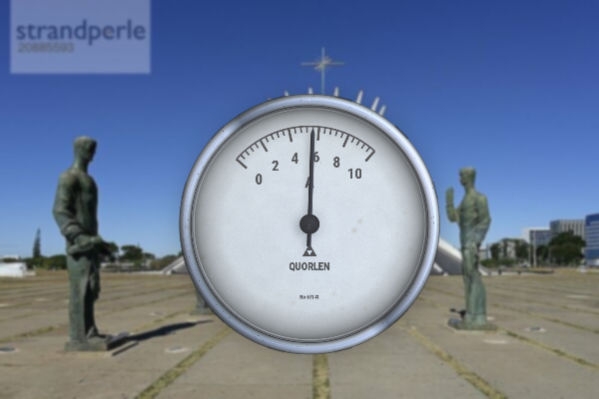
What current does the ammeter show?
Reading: 5.6 A
